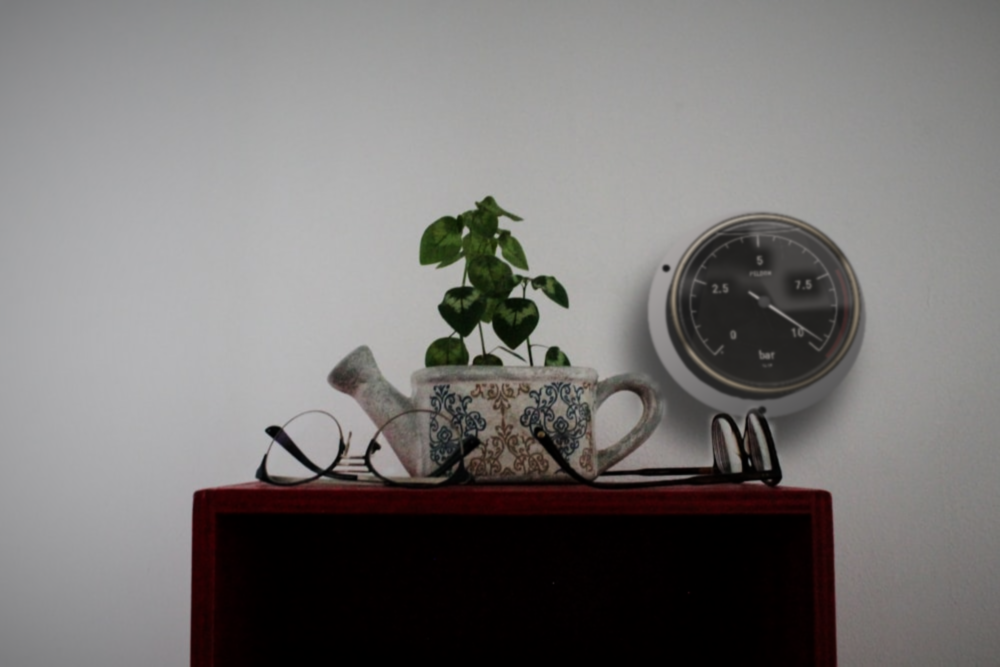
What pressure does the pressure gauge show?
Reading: 9.75 bar
